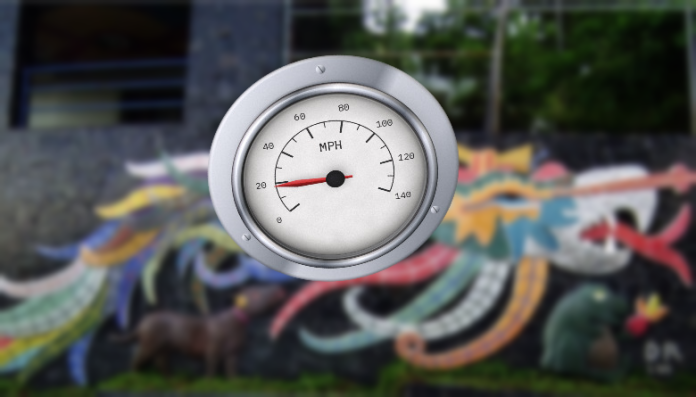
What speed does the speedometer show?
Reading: 20 mph
